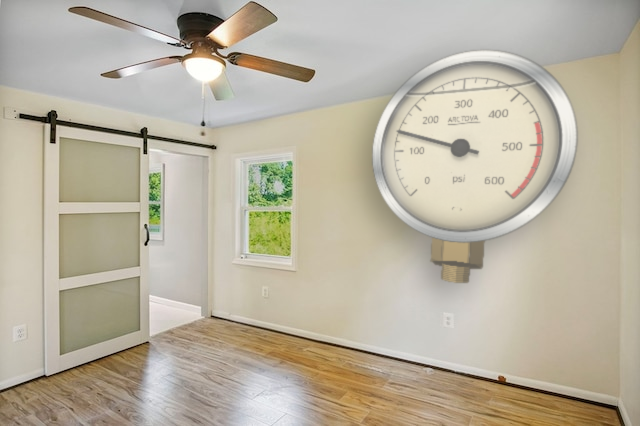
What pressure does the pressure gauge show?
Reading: 140 psi
